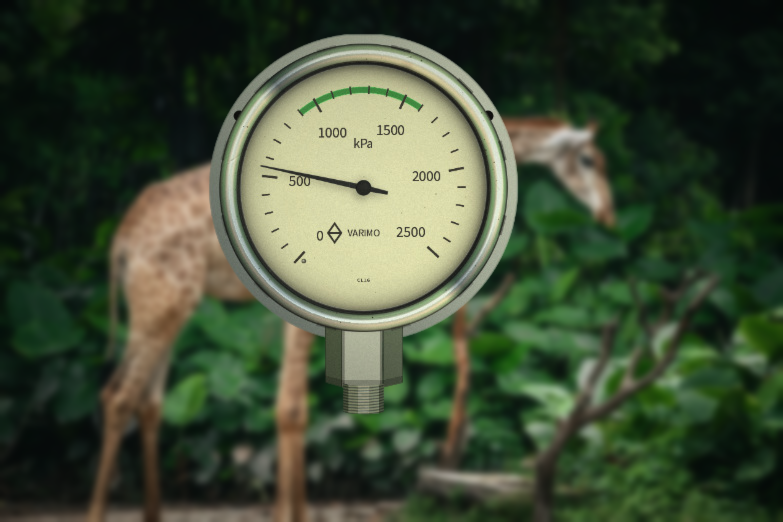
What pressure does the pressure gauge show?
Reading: 550 kPa
